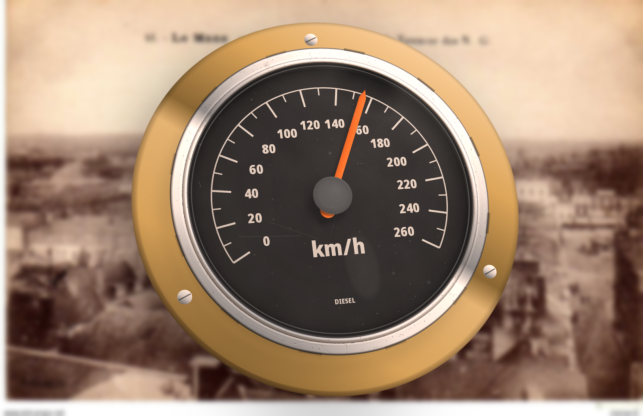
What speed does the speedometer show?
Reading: 155 km/h
